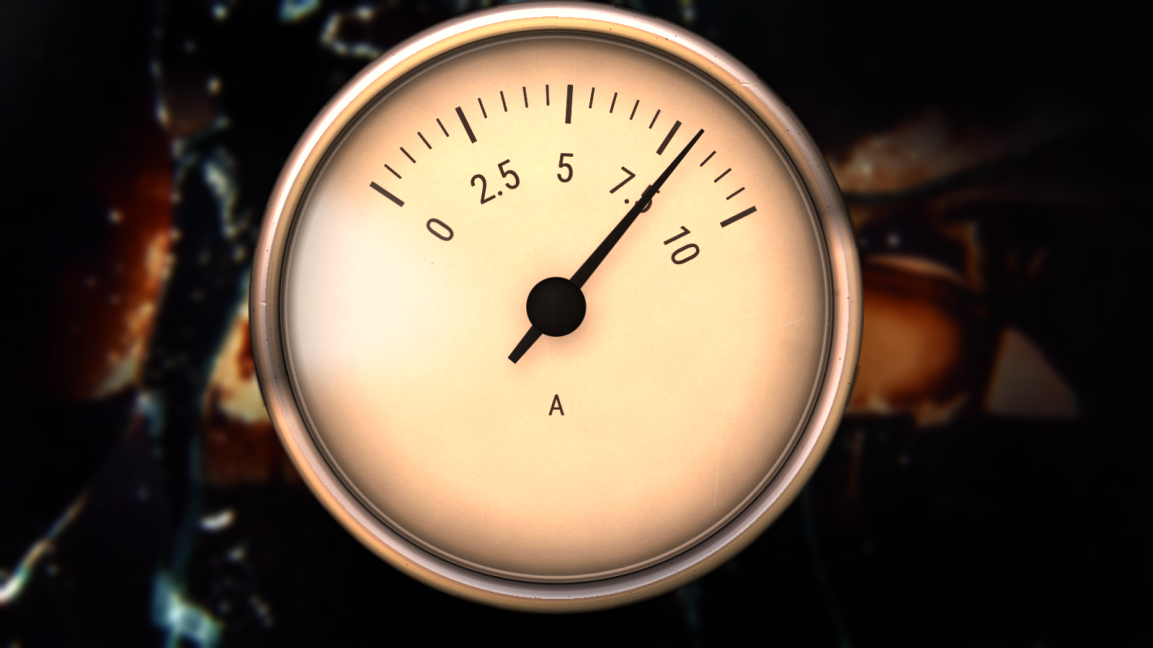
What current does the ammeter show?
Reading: 8 A
